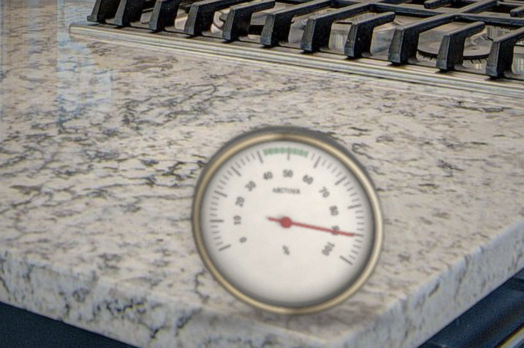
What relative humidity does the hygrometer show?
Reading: 90 %
